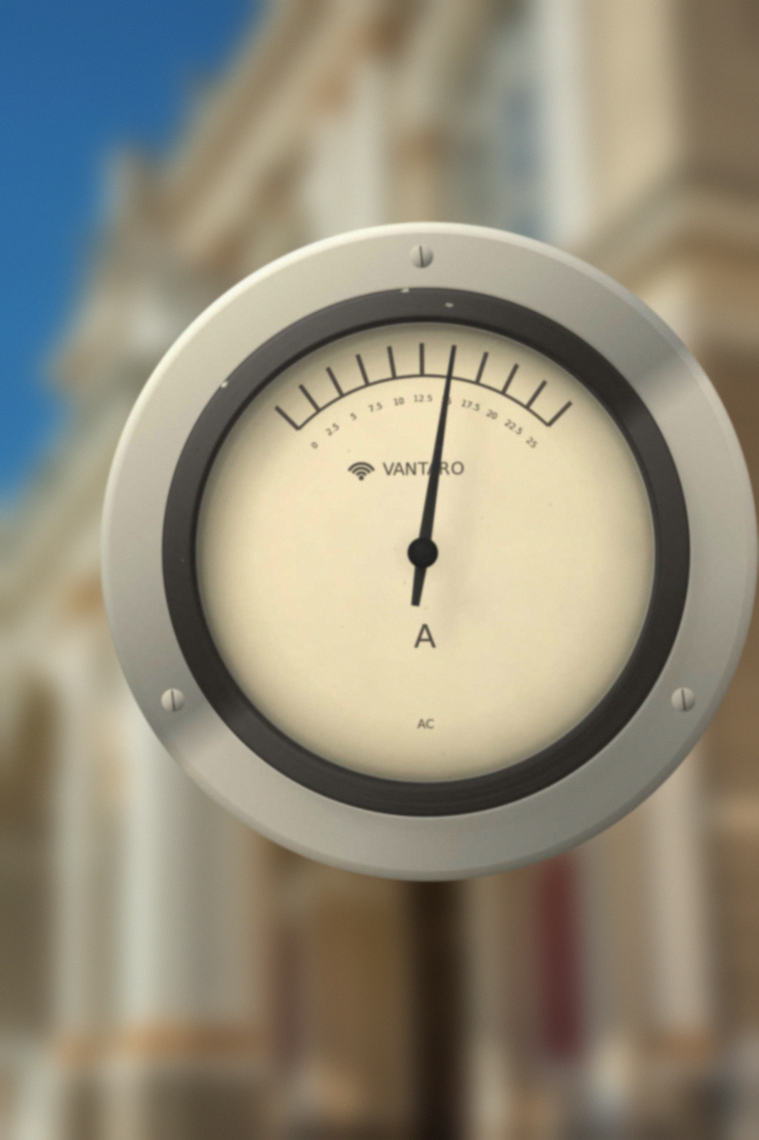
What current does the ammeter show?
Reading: 15 A
